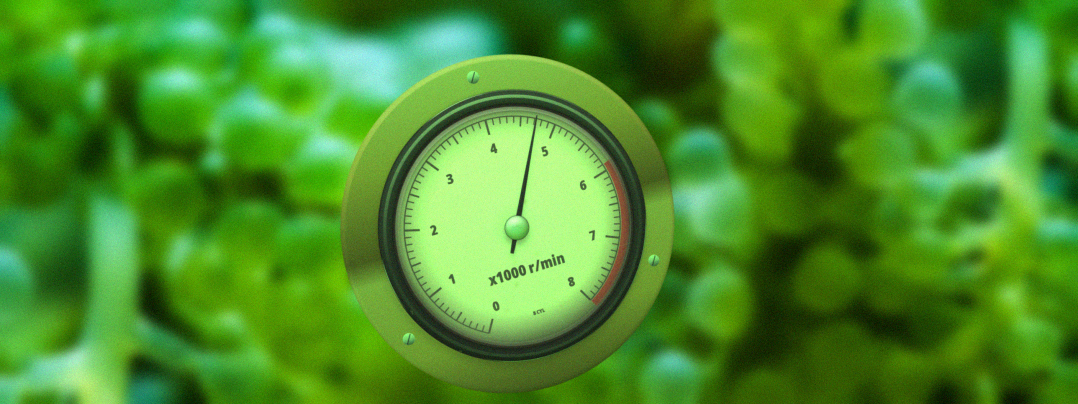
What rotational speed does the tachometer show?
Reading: 4700 rpm
